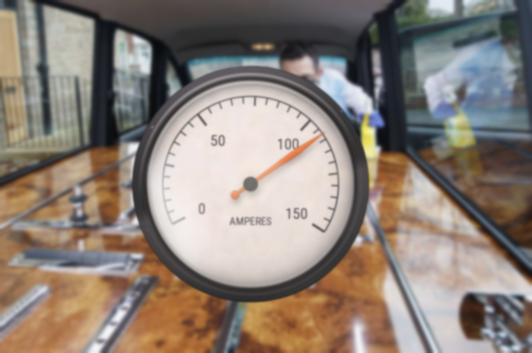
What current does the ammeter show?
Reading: 107.5 A
